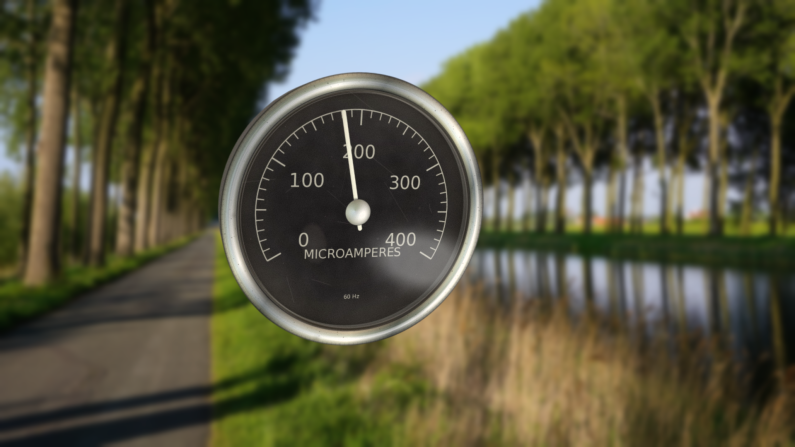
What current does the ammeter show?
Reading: 180 µA
